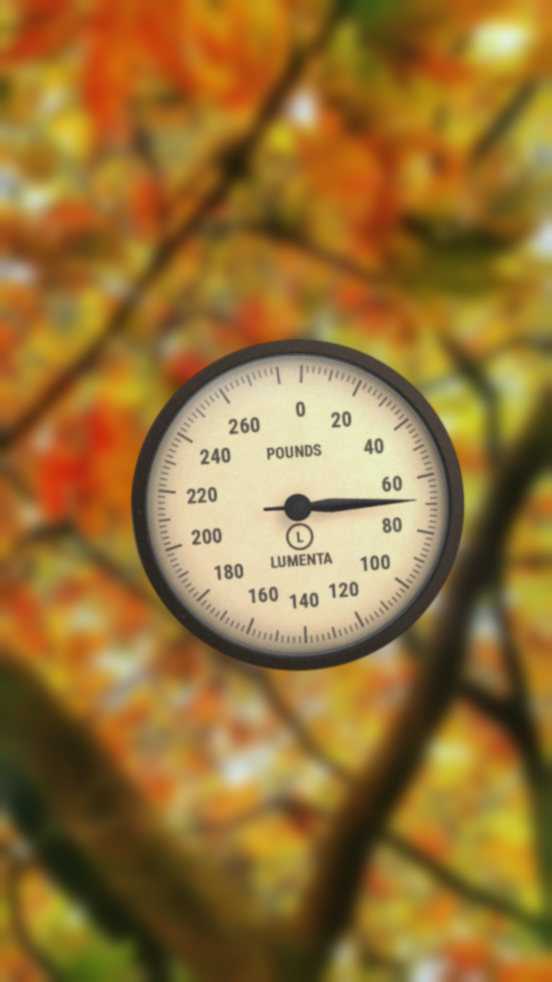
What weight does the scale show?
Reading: 68 lb
